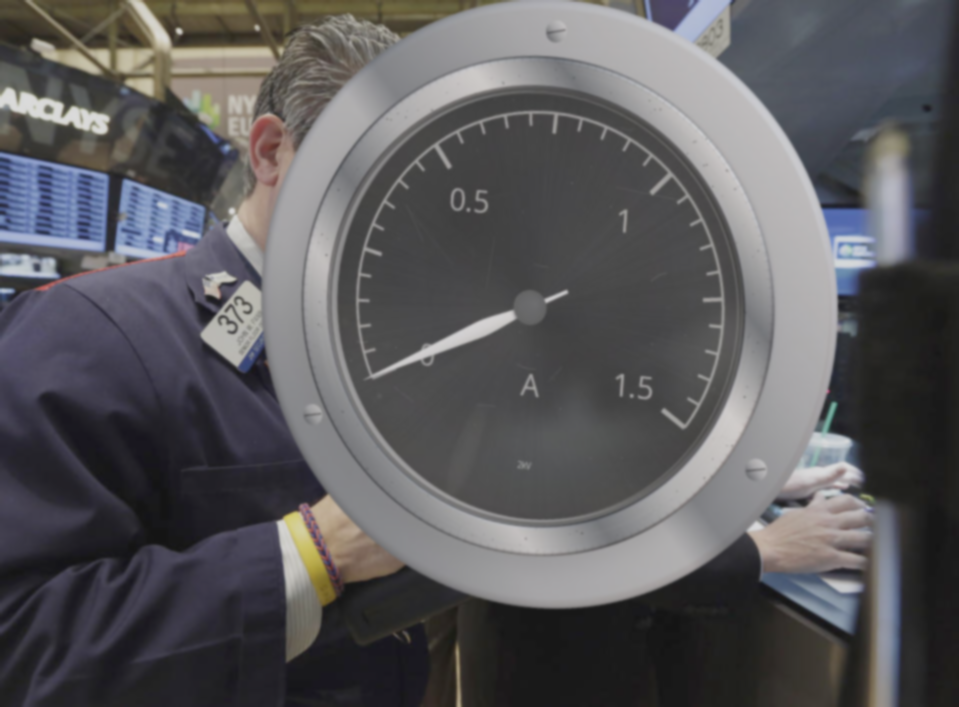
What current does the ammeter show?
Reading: 0 A
